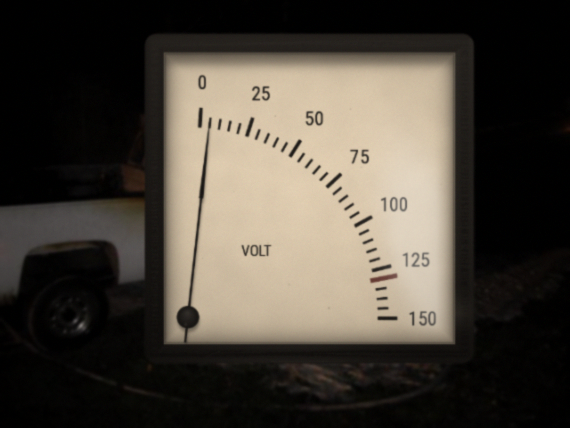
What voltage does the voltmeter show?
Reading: 5 V
